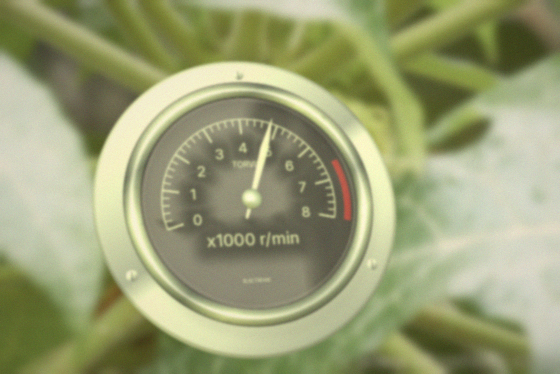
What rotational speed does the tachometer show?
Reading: 4800 rpm
